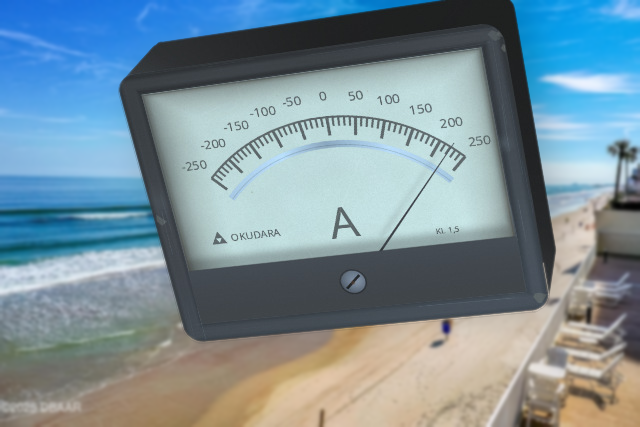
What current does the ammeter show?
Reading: 220 A
